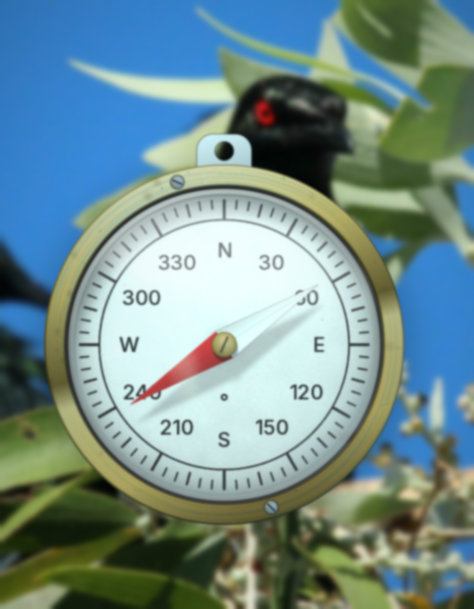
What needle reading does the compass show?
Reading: 237.5 °
